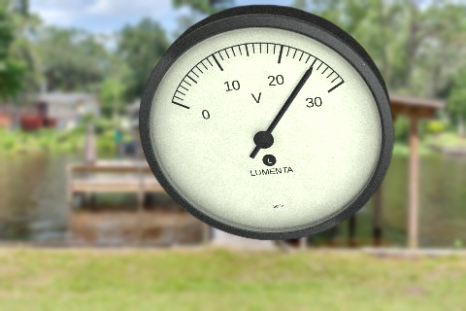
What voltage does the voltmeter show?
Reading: 25 V
